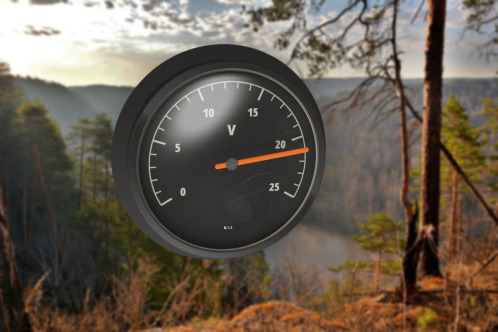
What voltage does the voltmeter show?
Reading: 21 V
